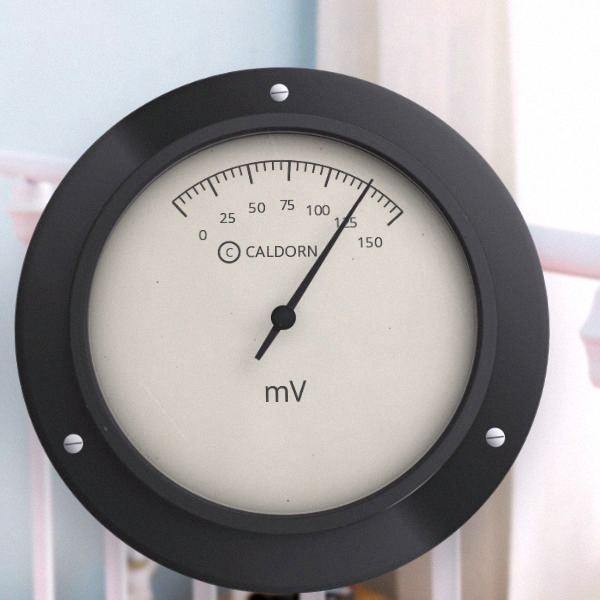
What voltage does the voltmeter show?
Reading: 125 mV
